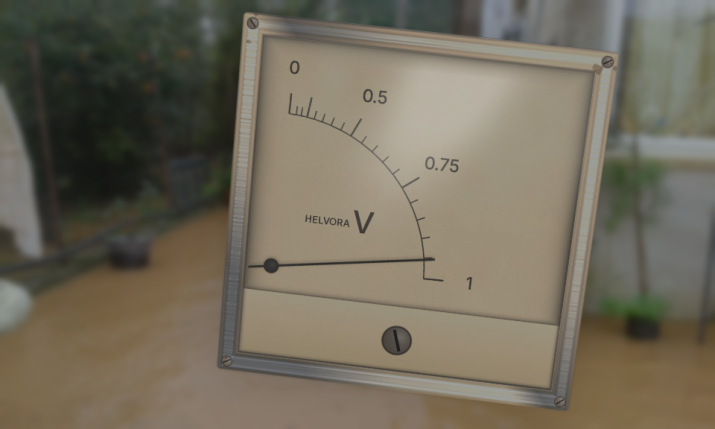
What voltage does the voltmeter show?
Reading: 0.95 V
